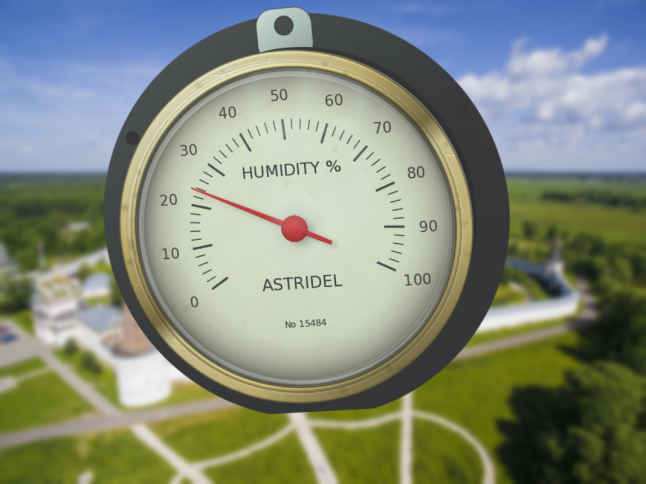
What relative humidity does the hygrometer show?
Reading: 24 %
